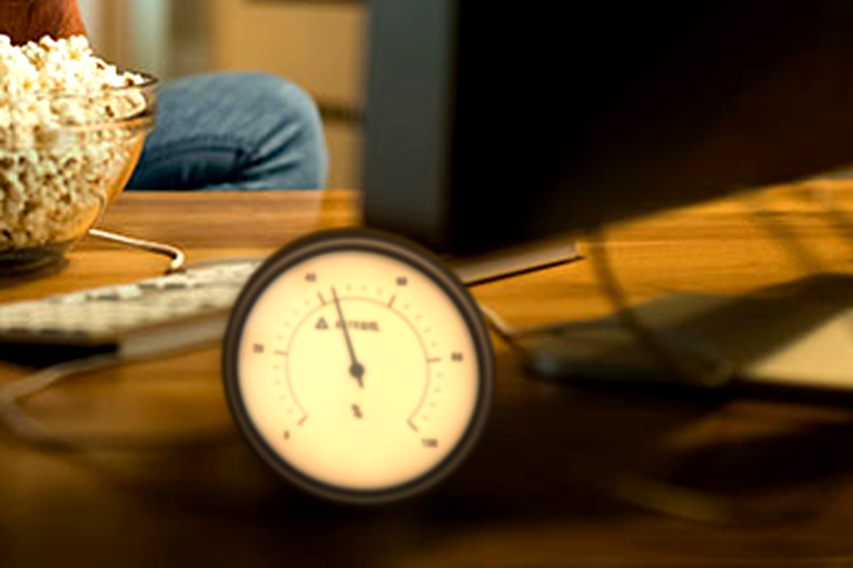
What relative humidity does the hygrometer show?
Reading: 44 %
